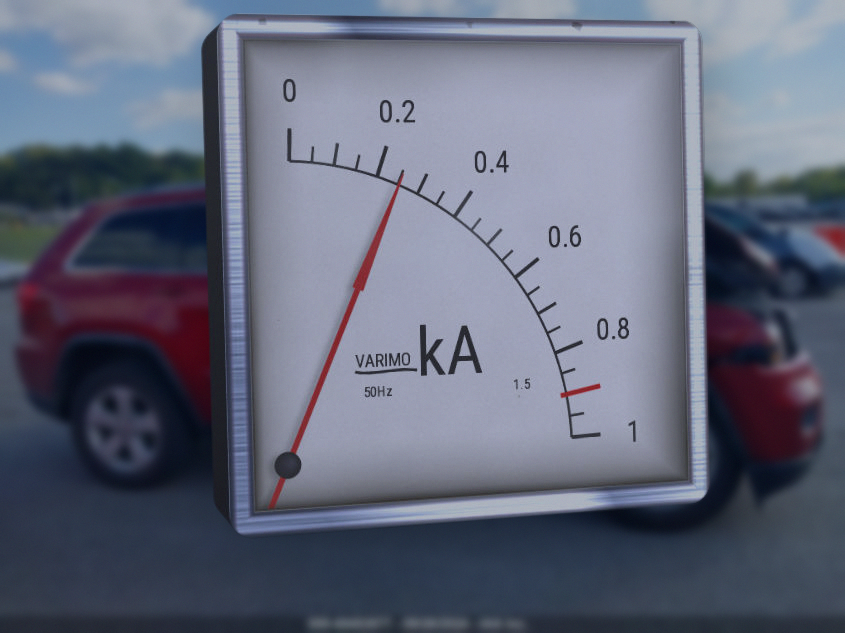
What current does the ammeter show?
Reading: 0.25 kA
